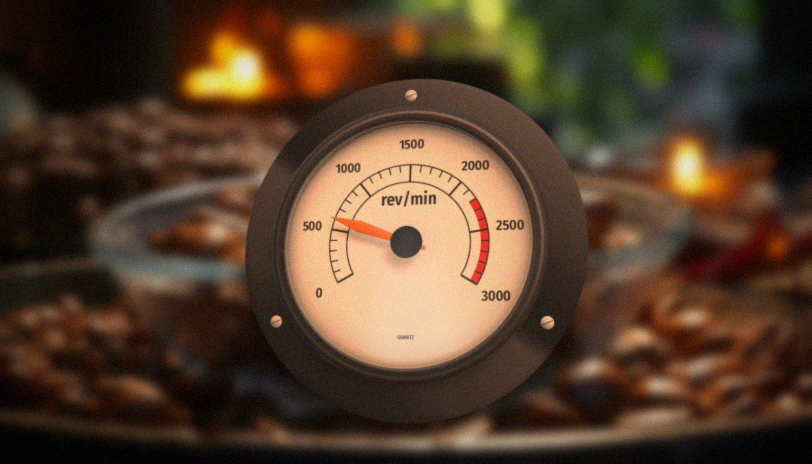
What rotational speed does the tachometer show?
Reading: 600 rpm
